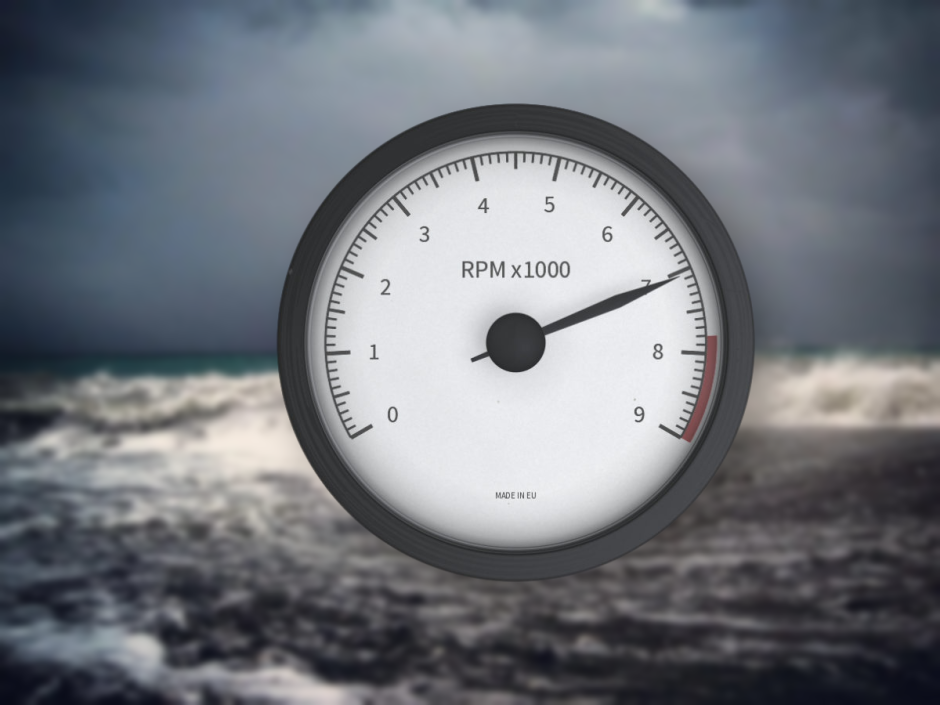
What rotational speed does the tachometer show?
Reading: 7050 rpm
